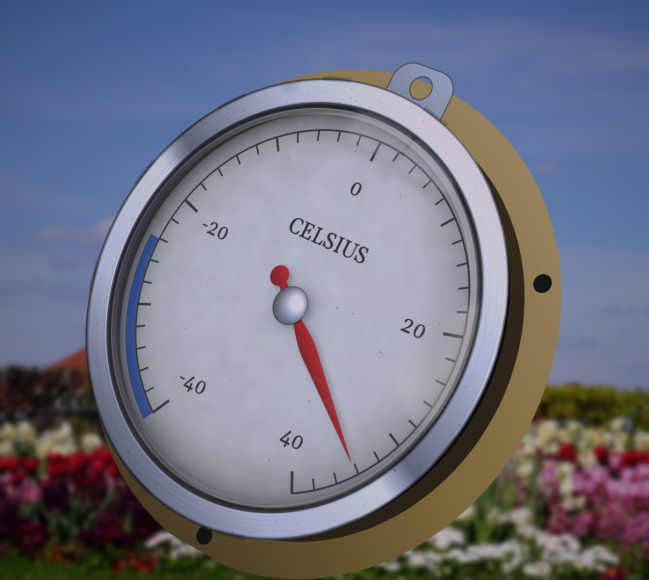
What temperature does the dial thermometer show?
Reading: 34 °C
